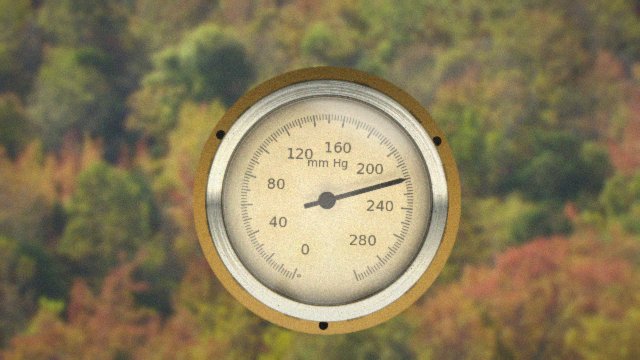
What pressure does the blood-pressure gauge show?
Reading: 220 mmHg
